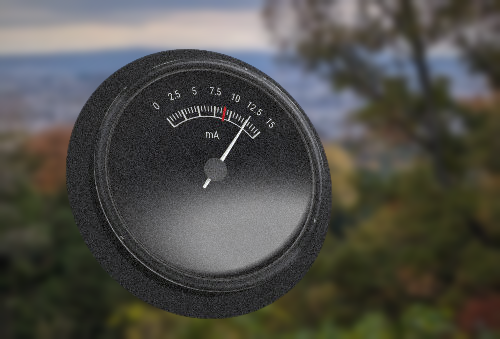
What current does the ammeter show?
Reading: 12.5 mA
